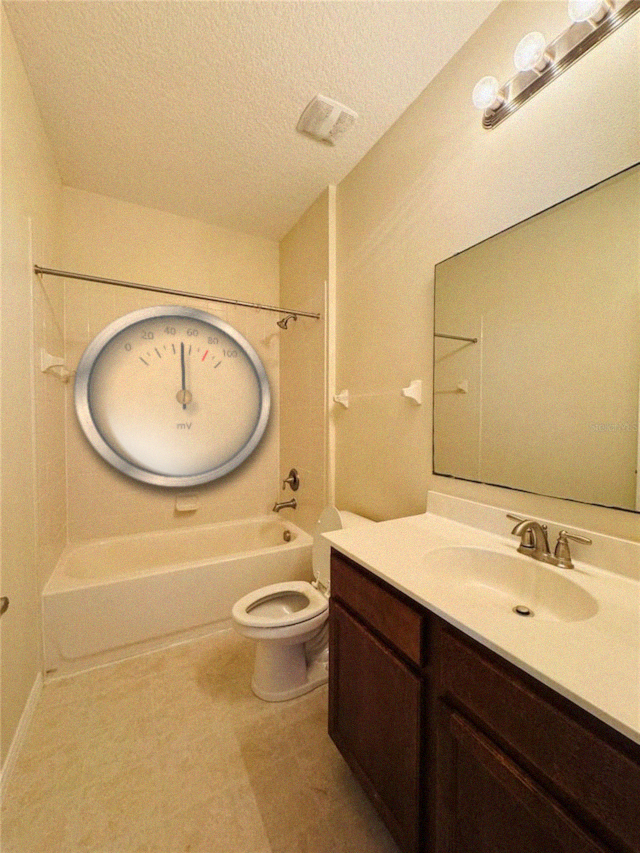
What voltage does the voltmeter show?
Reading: 50 mV
